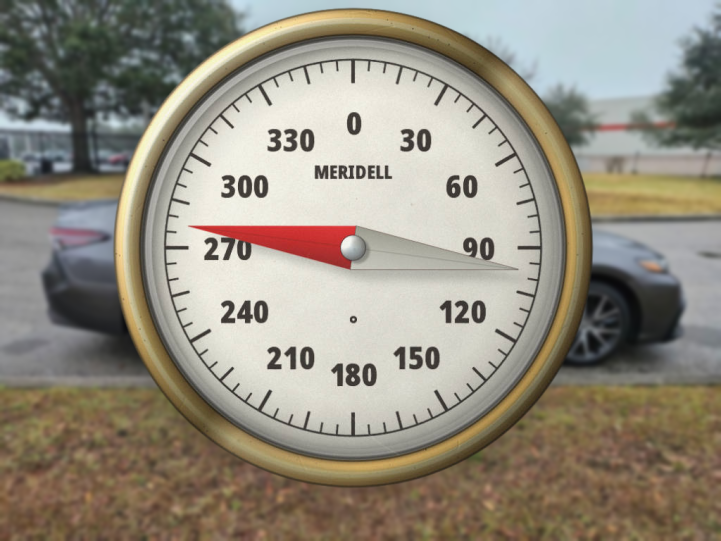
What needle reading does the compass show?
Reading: 277.5 °
